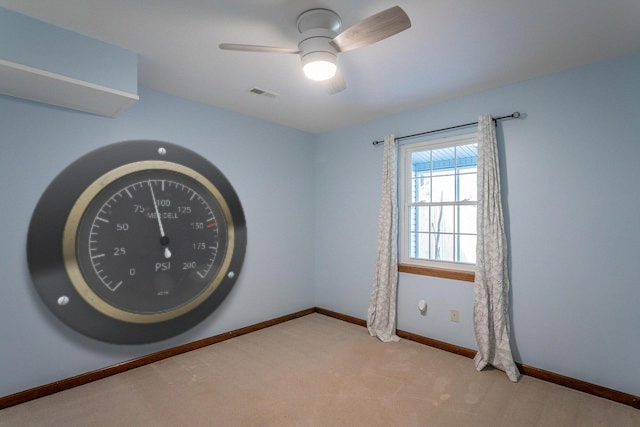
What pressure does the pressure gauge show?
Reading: 90 psi
